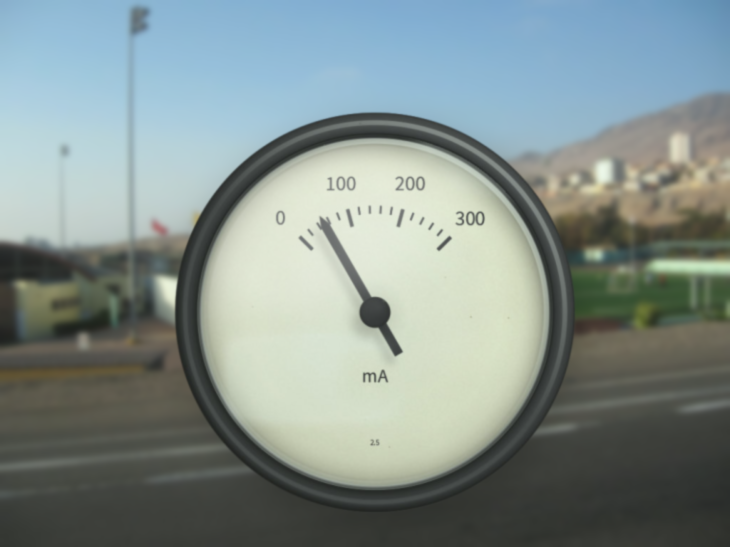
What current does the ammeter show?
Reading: 50 mA
